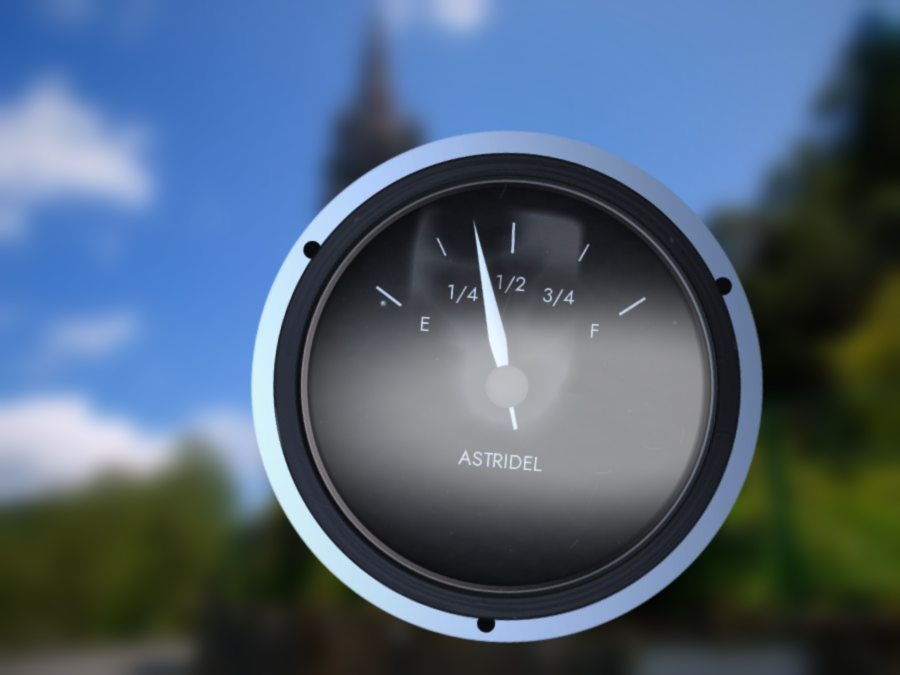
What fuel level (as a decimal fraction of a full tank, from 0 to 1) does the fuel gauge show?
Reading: 0.375
